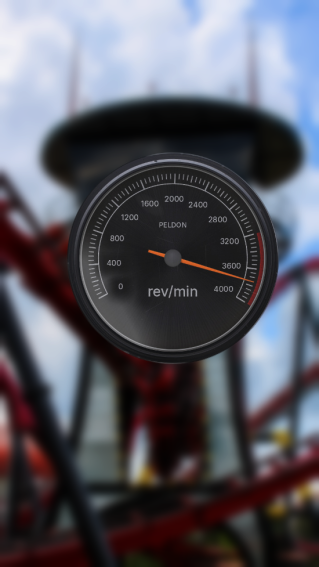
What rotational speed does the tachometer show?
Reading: 3750 rpm
